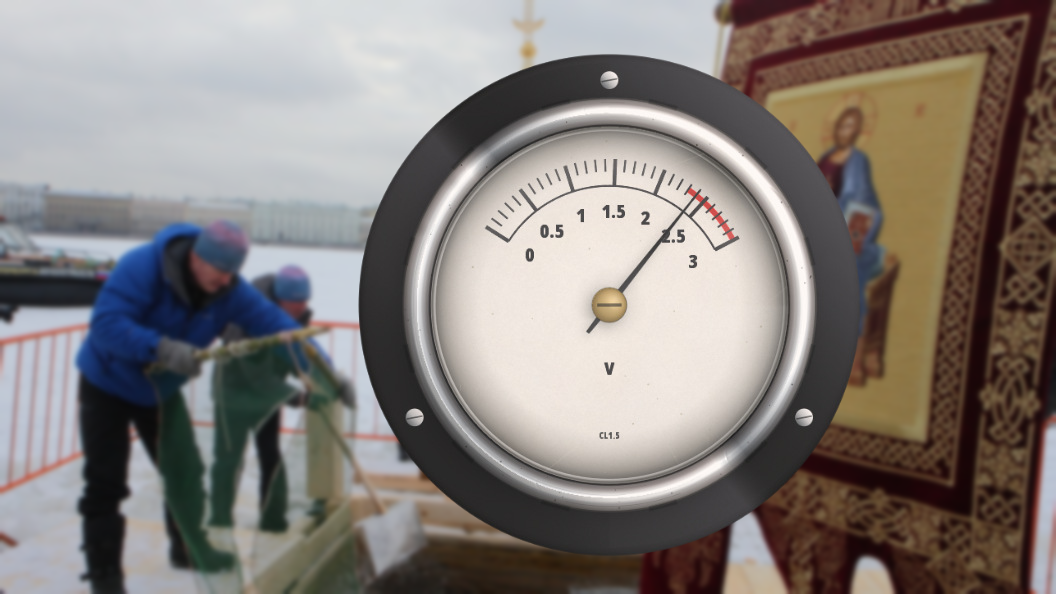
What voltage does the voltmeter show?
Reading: 2.4 V
